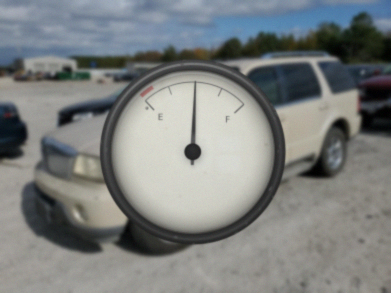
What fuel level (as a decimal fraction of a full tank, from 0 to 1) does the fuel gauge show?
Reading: 0.5
